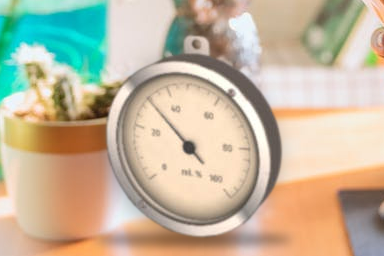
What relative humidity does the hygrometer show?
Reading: 32 %
